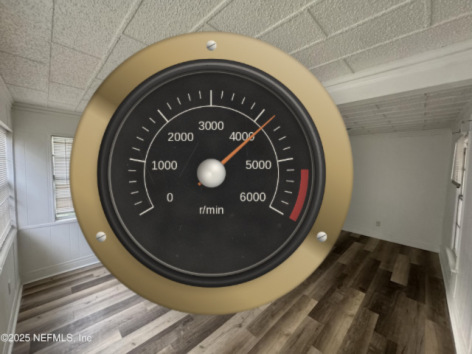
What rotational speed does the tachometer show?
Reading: 4200 rpm
